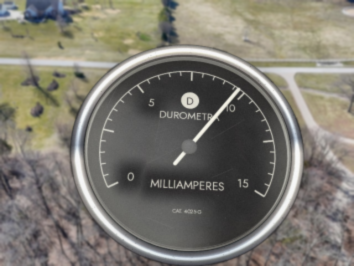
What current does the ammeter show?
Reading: 9.75 mA
